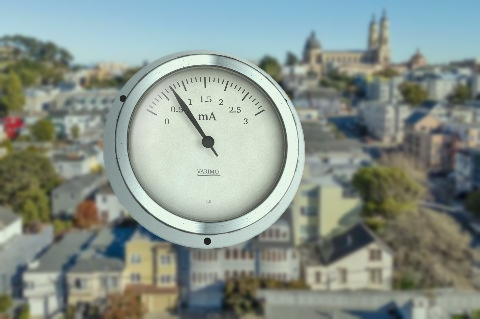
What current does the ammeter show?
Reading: 0.7 mA
